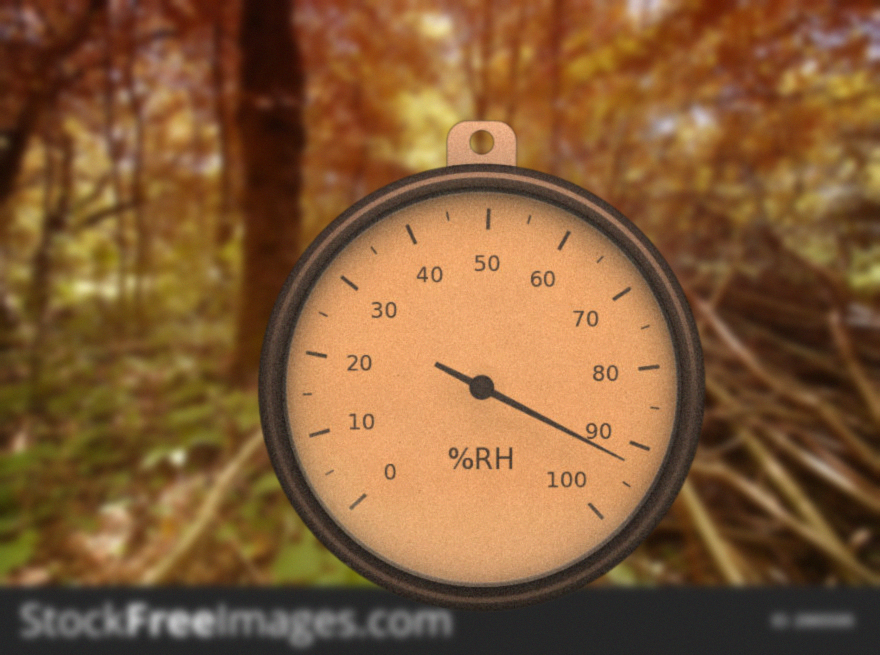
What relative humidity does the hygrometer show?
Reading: 92.5 %
